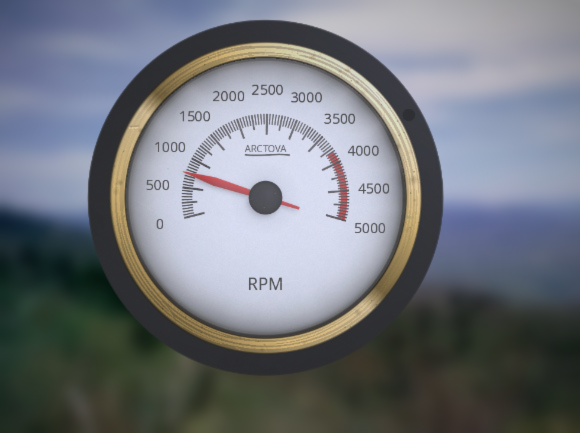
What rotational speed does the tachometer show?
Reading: 750 rpm
